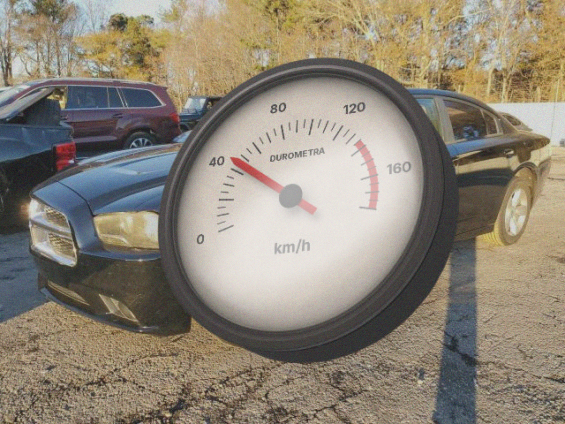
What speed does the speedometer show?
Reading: 45 km/h
